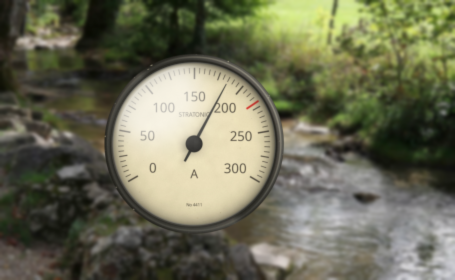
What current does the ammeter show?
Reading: 185 A
